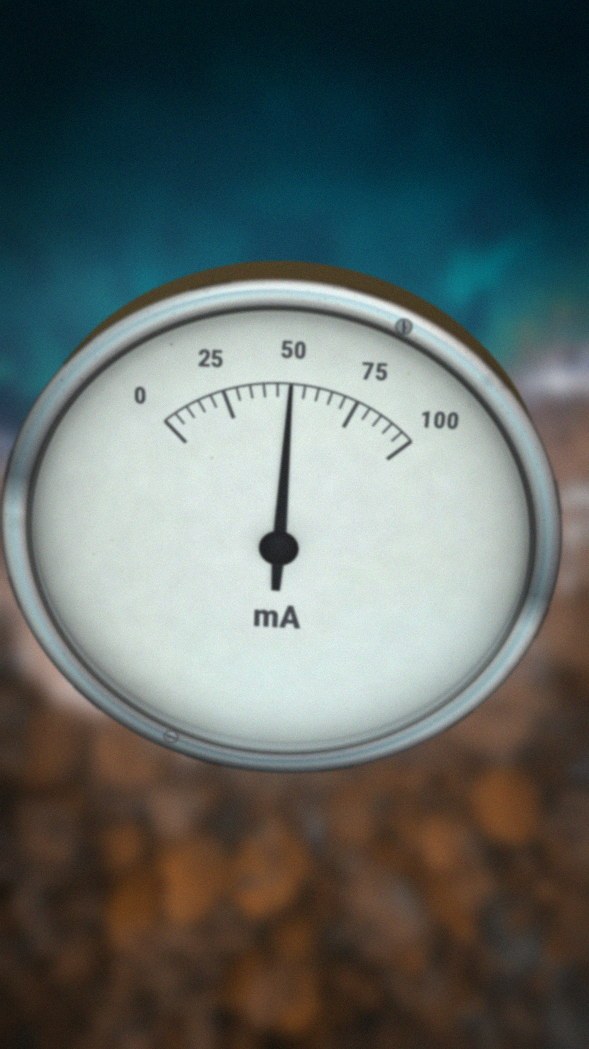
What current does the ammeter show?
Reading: 50 mA
